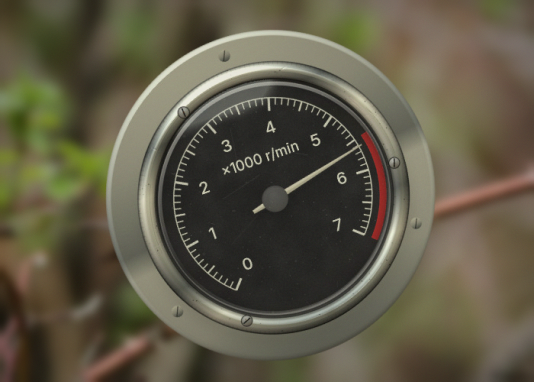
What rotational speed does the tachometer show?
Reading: 5600 rpm
